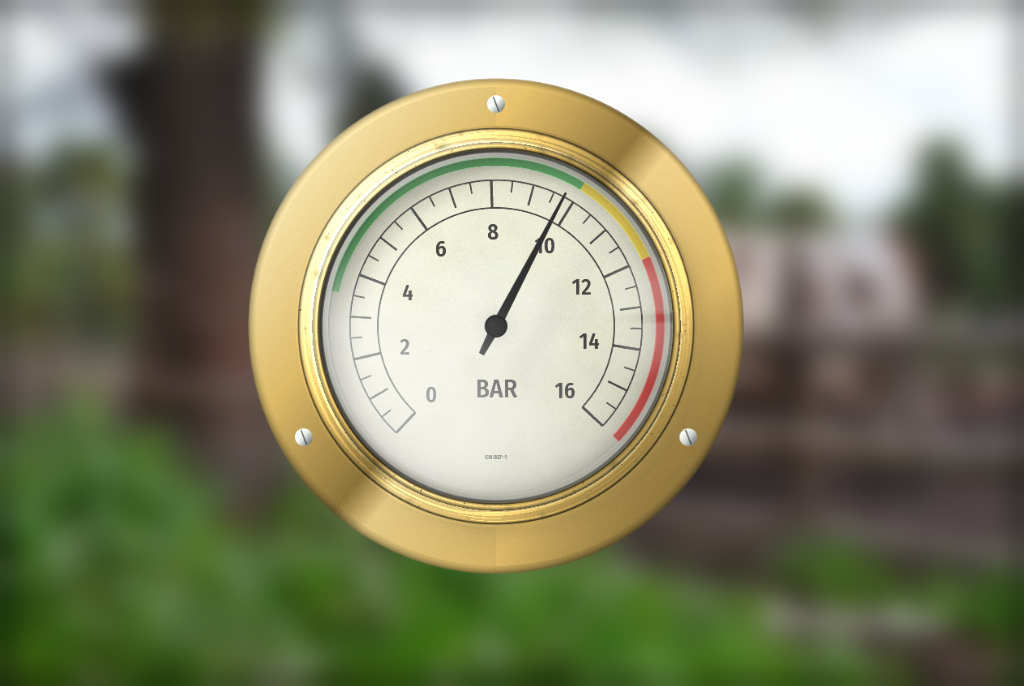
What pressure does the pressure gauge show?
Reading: 9.75 bar
